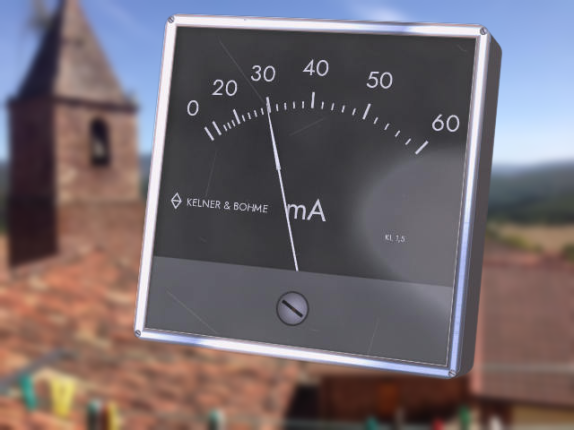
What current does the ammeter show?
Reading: 30 mA
